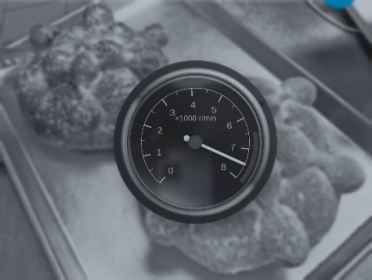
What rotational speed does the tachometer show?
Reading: 7500 rpm
